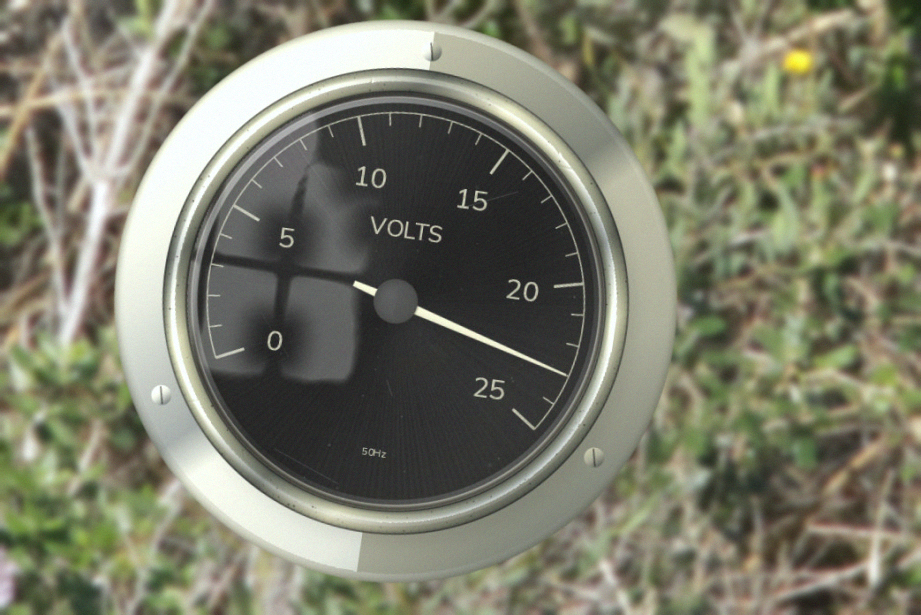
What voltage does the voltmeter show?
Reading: 23 V
